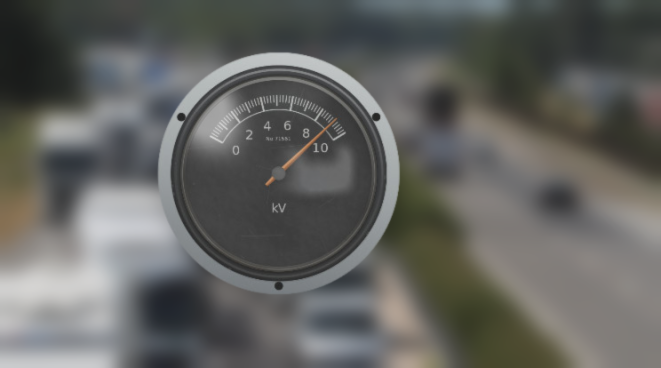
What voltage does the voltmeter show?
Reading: 9 kV
